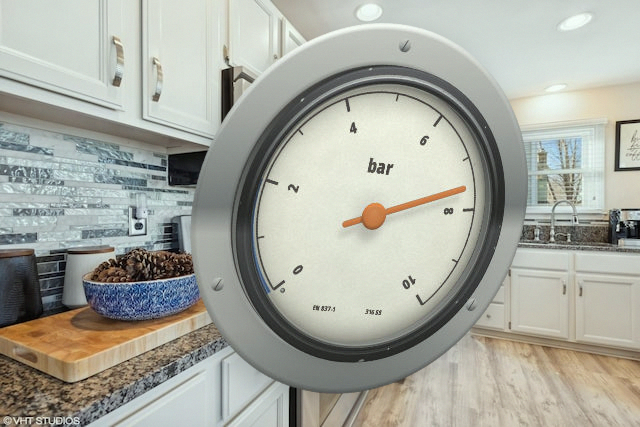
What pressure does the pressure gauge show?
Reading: 7.5 bar
